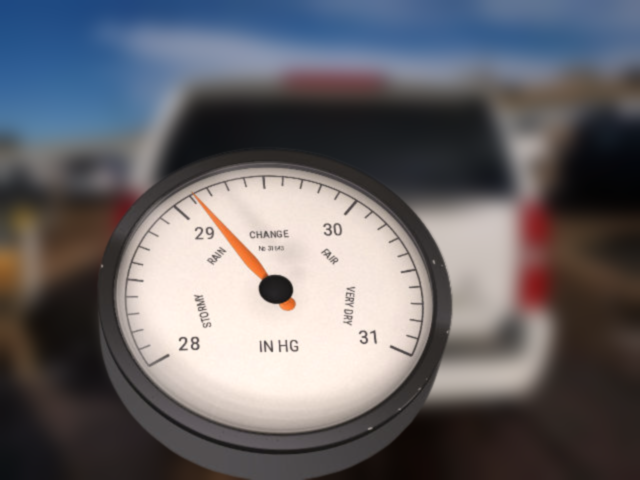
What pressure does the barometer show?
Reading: 29.1 inHg
